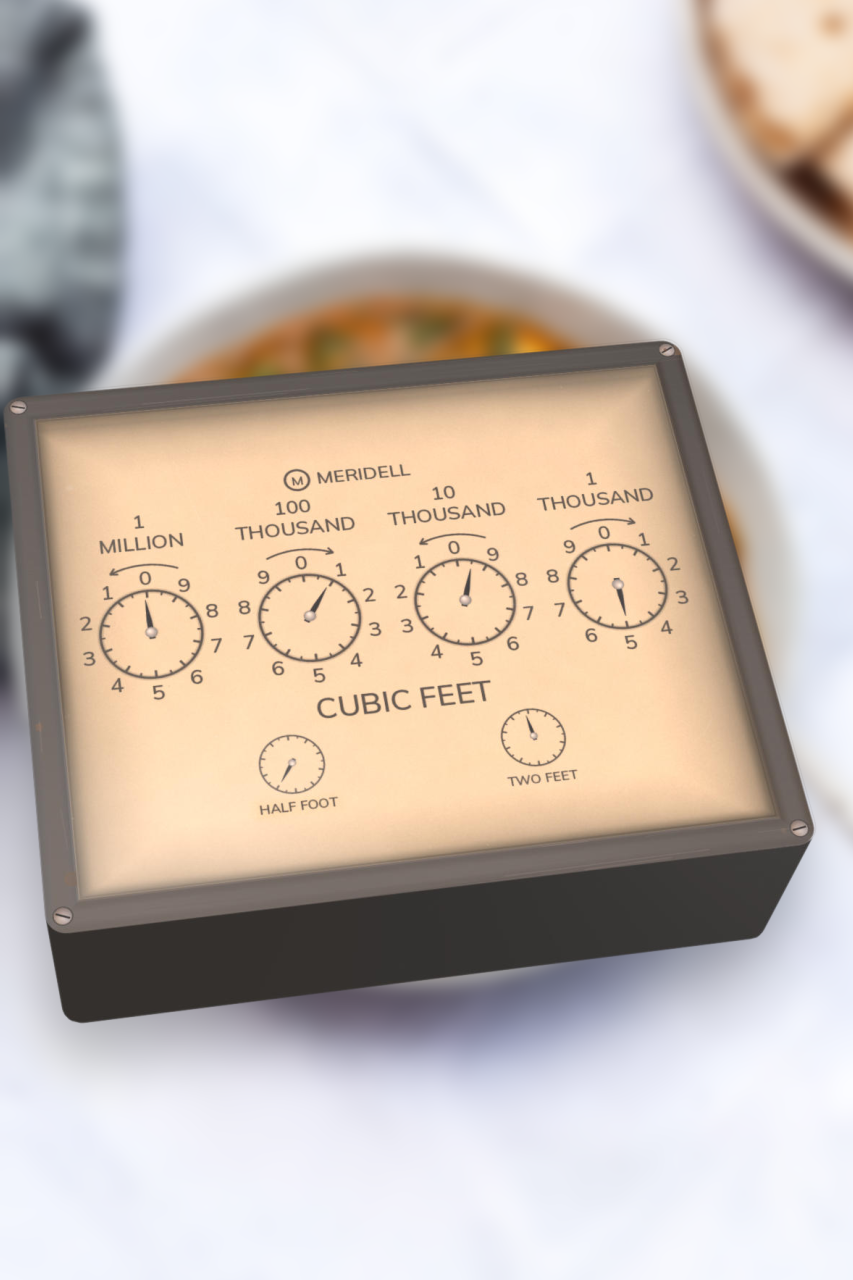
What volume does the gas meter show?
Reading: 9500 ft³
